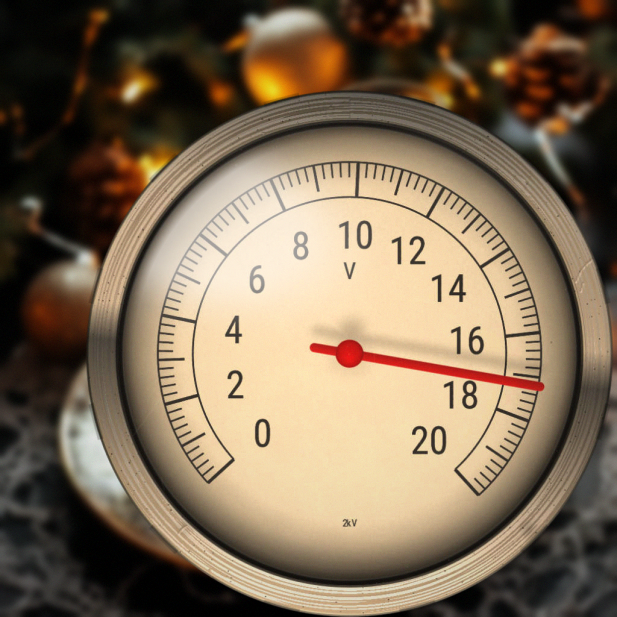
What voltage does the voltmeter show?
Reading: 17.2 V
